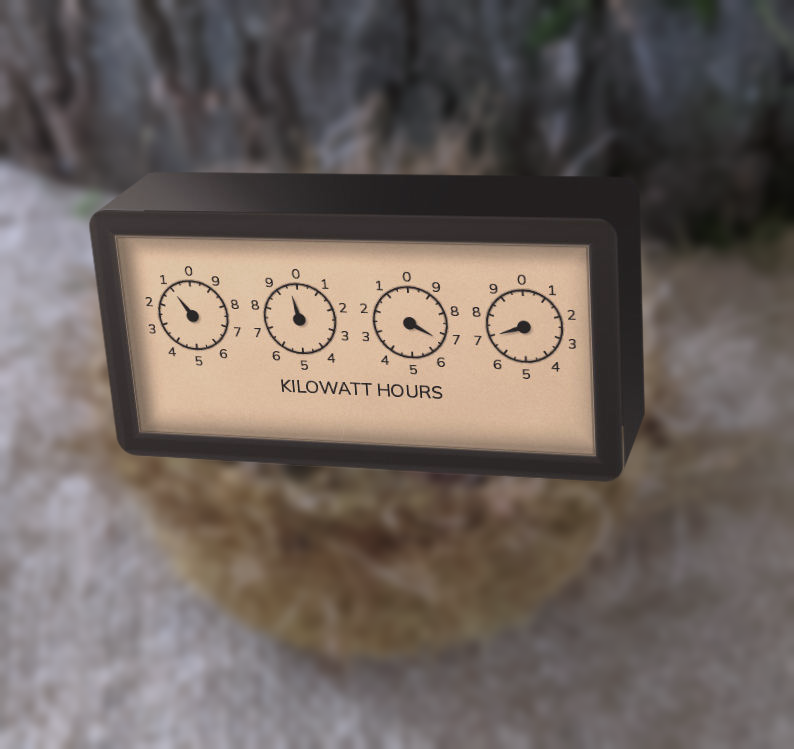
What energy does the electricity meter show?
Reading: 967 kWh
